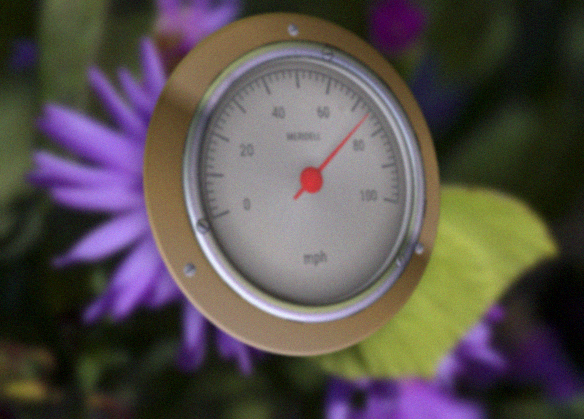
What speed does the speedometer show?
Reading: 74 mph
